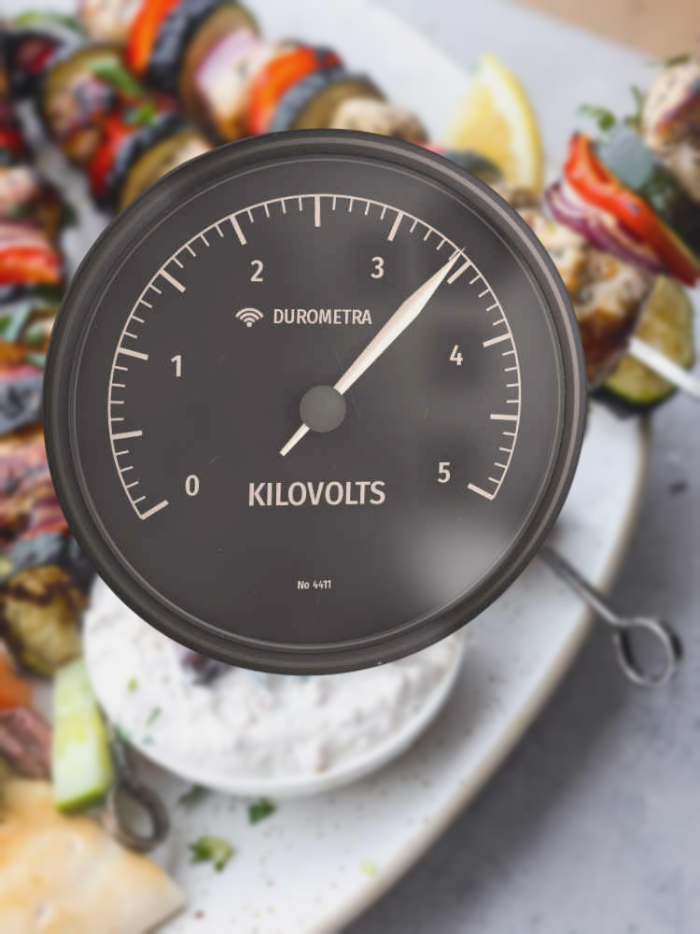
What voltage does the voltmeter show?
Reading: 3.4 kV
